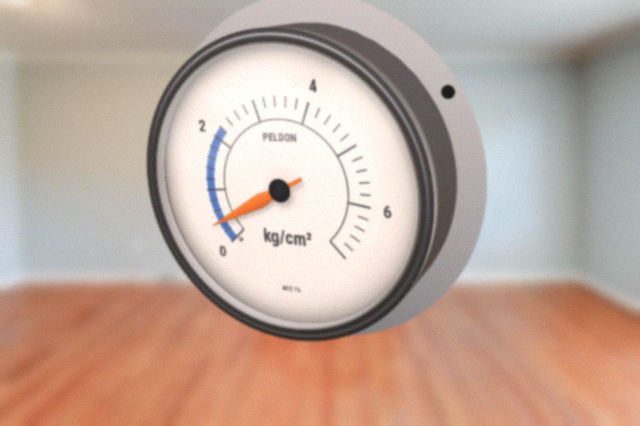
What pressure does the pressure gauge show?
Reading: 0.4 kg/cm²
